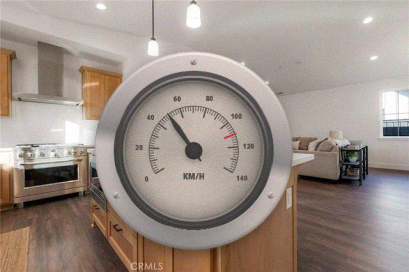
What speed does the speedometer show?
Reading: 50 km/h
